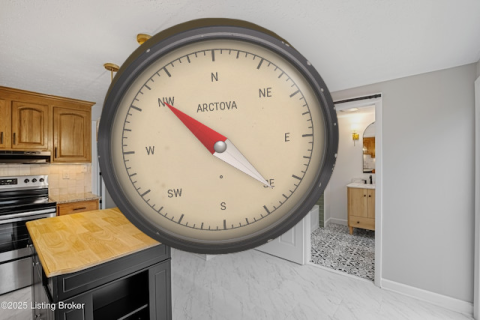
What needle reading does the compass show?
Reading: 315 °
